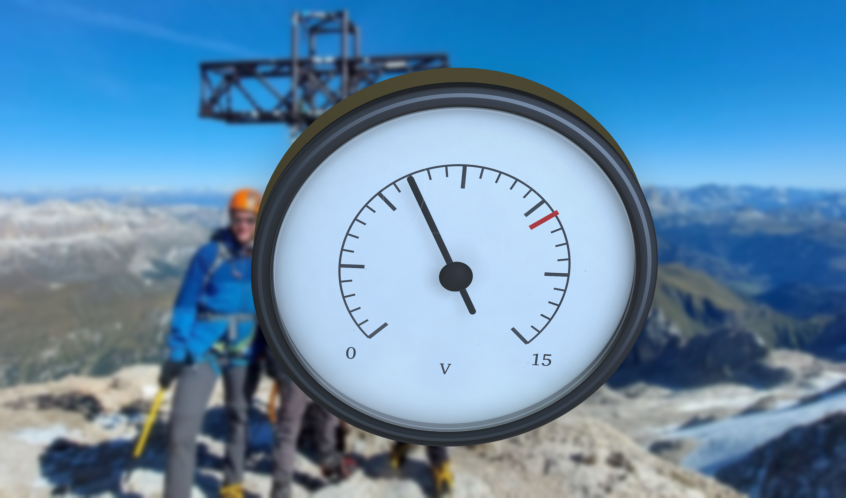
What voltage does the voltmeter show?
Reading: 6 V
